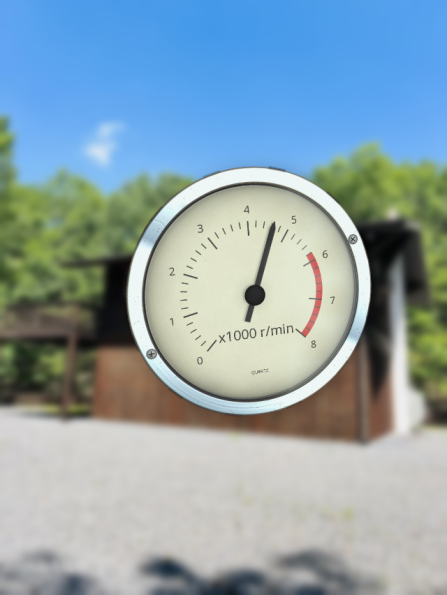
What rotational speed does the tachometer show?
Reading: 4600 rpm
